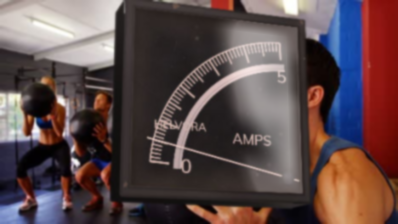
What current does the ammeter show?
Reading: 0.5 A
